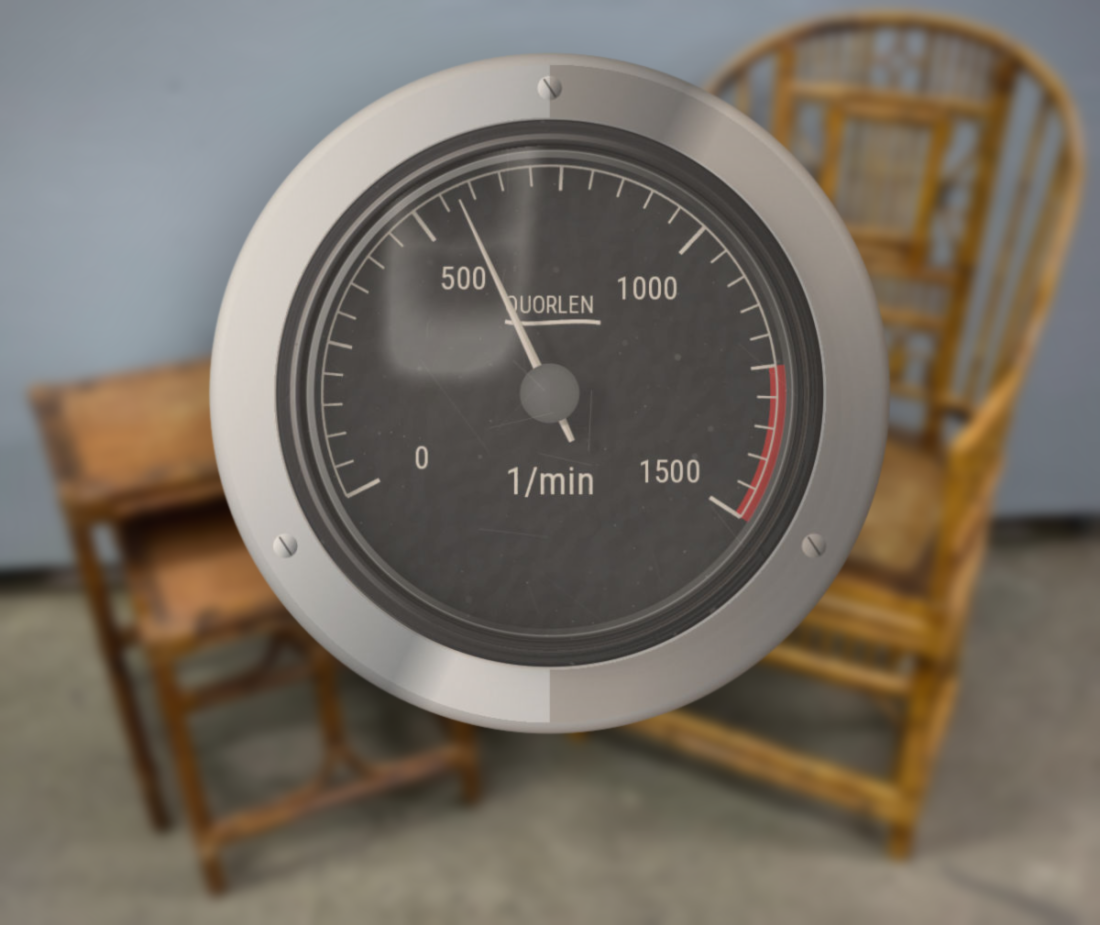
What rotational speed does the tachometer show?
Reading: 575 rpm
